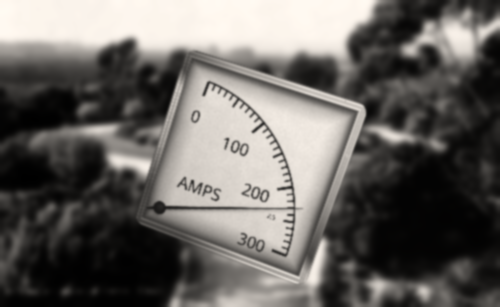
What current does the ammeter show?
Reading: 230 A
